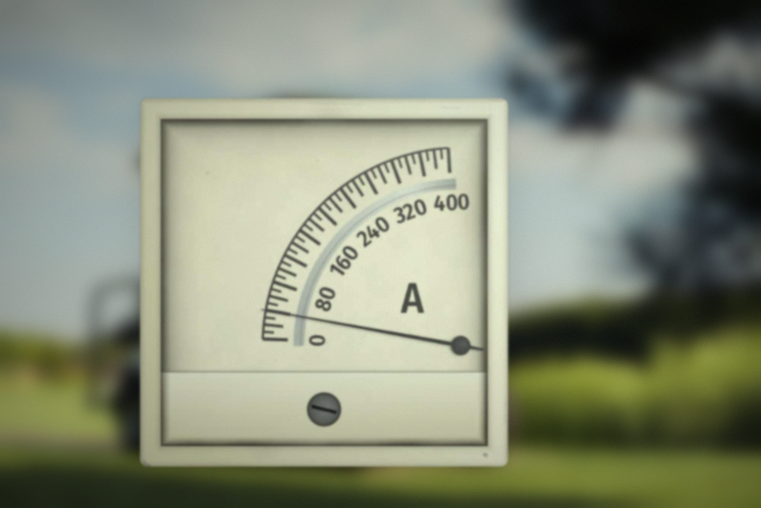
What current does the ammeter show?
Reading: 40 A
